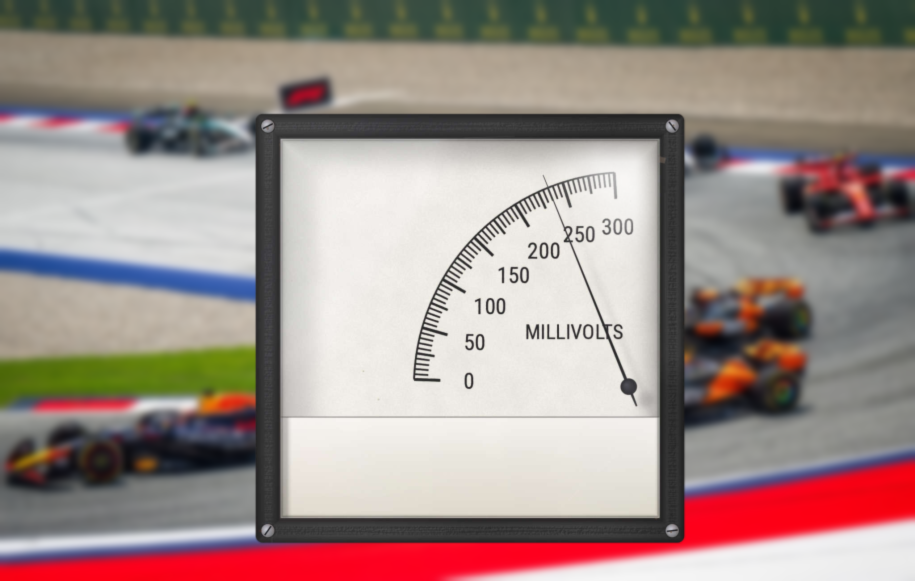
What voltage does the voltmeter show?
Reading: 235 mV
